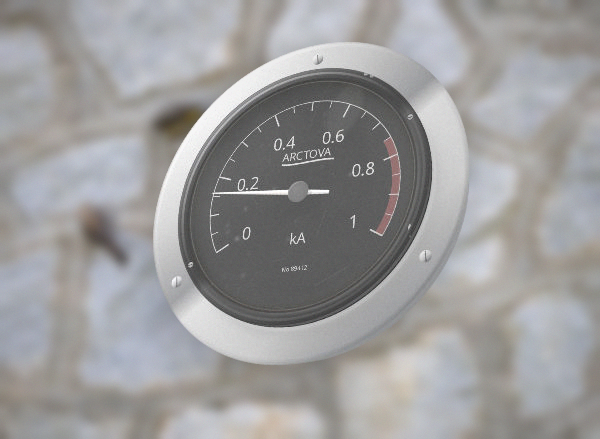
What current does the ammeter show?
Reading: 0.15 kA
